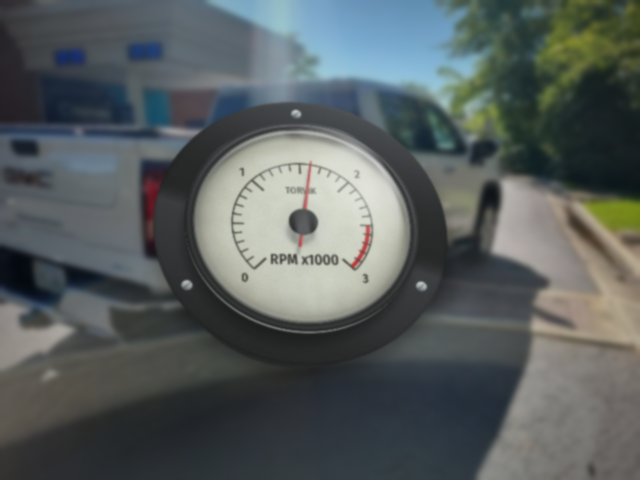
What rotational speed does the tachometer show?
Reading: 1600 rpm
